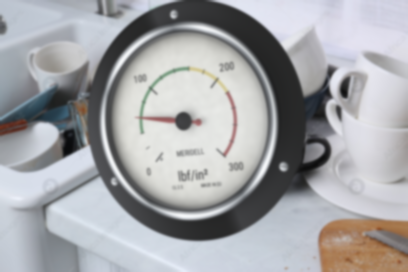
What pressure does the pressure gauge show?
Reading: 60 psi
